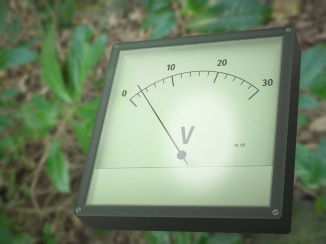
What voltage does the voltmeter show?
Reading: 3 V
